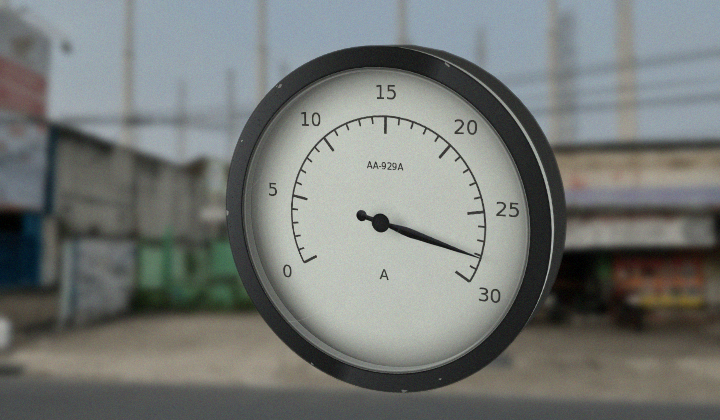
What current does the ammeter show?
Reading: 28 A
